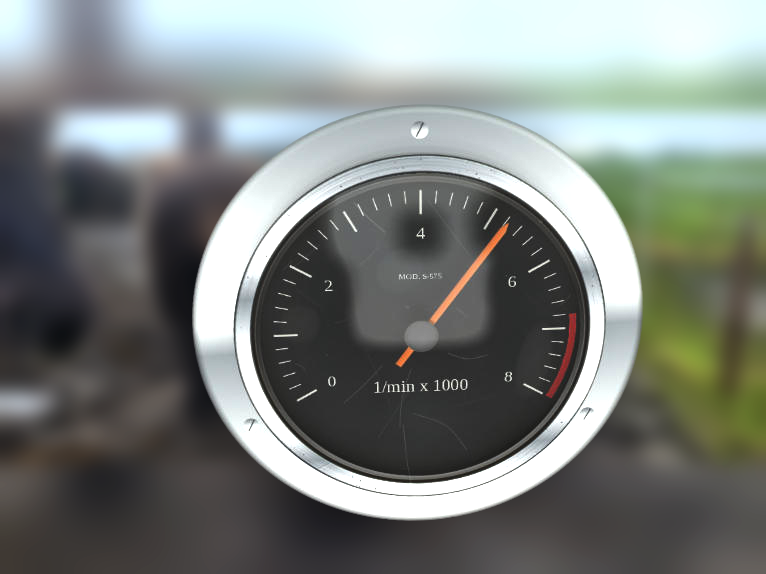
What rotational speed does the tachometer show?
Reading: 5200 rpm
